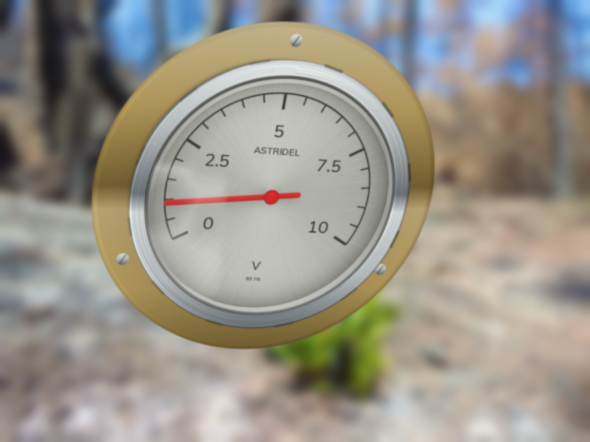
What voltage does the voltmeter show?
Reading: 1 V
